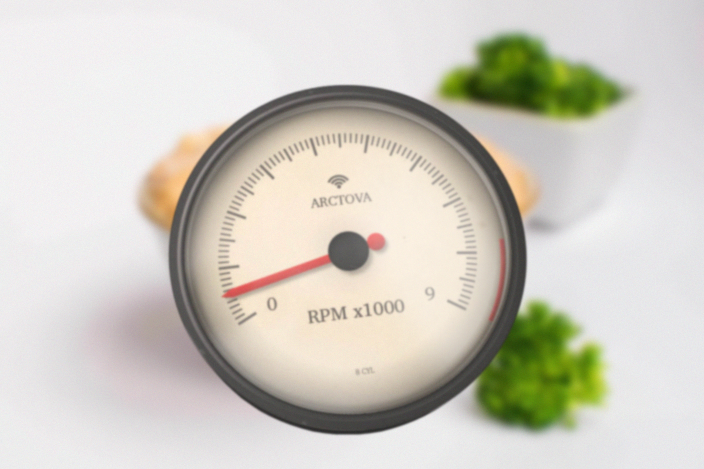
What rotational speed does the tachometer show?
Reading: 500 rpm
